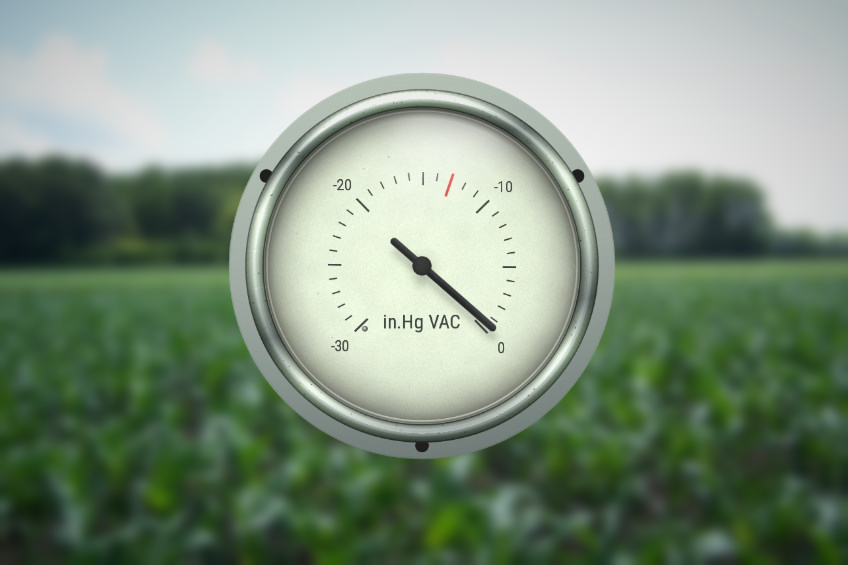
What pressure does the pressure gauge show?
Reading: -0.5 inHg
